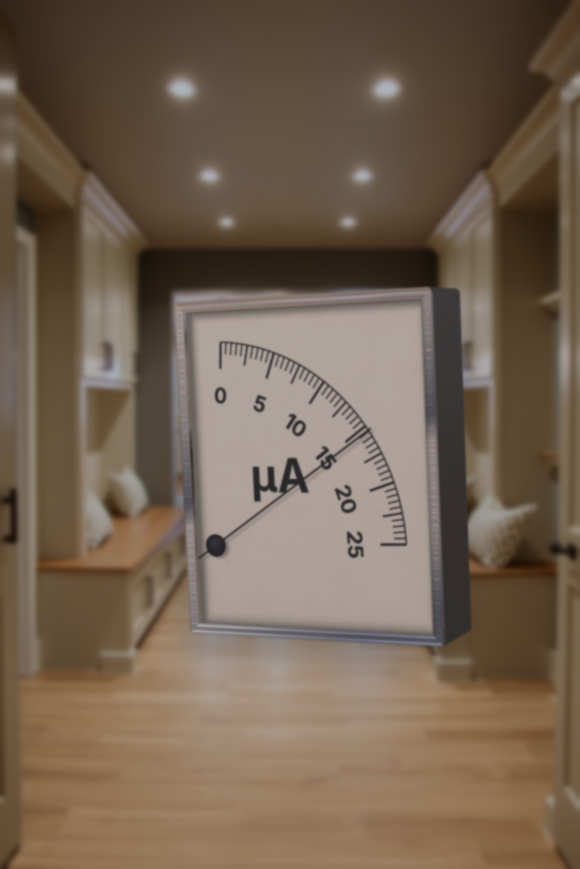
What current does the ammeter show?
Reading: 15.5 µA
